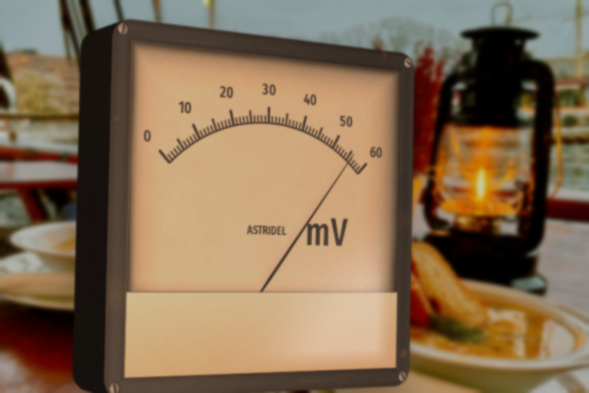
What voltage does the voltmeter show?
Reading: 55 mV
